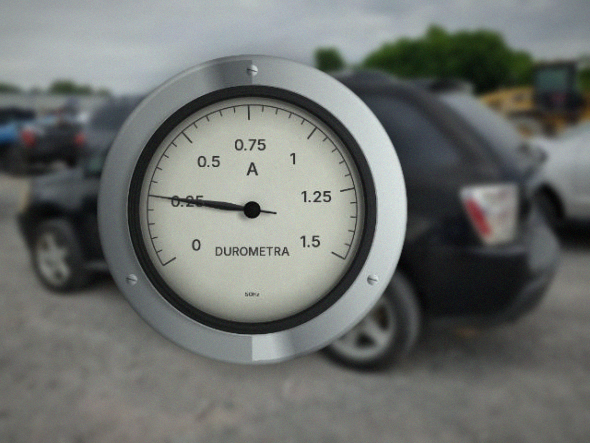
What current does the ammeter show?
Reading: 0.25 A
